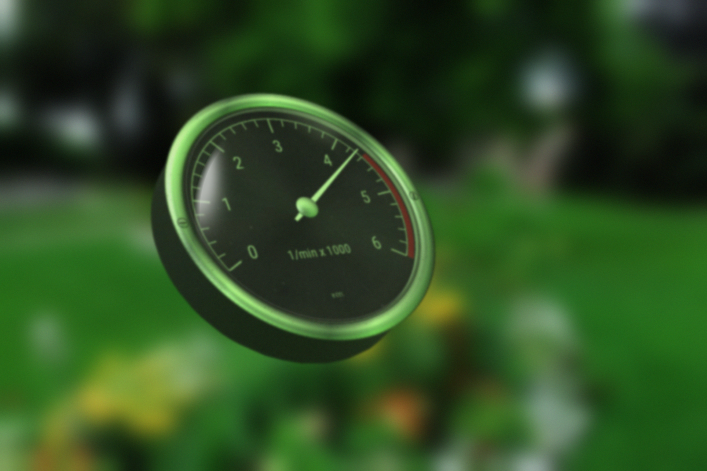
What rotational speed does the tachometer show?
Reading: 4300 rpm
